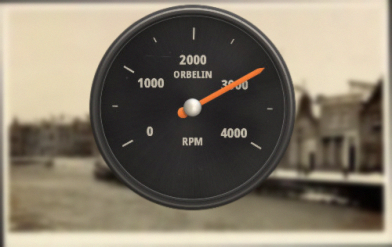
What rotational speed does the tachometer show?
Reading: 3000 rpm
